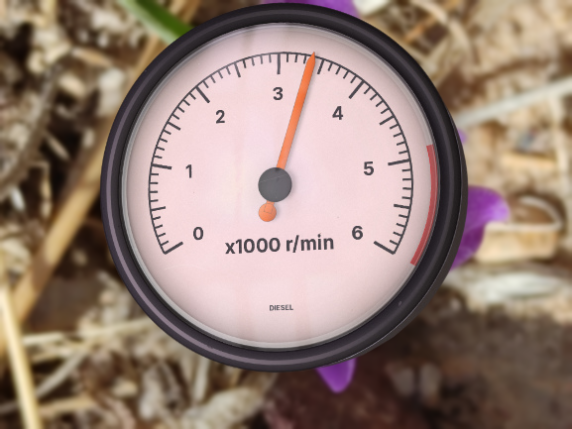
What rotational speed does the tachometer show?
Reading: 3400 rpm
